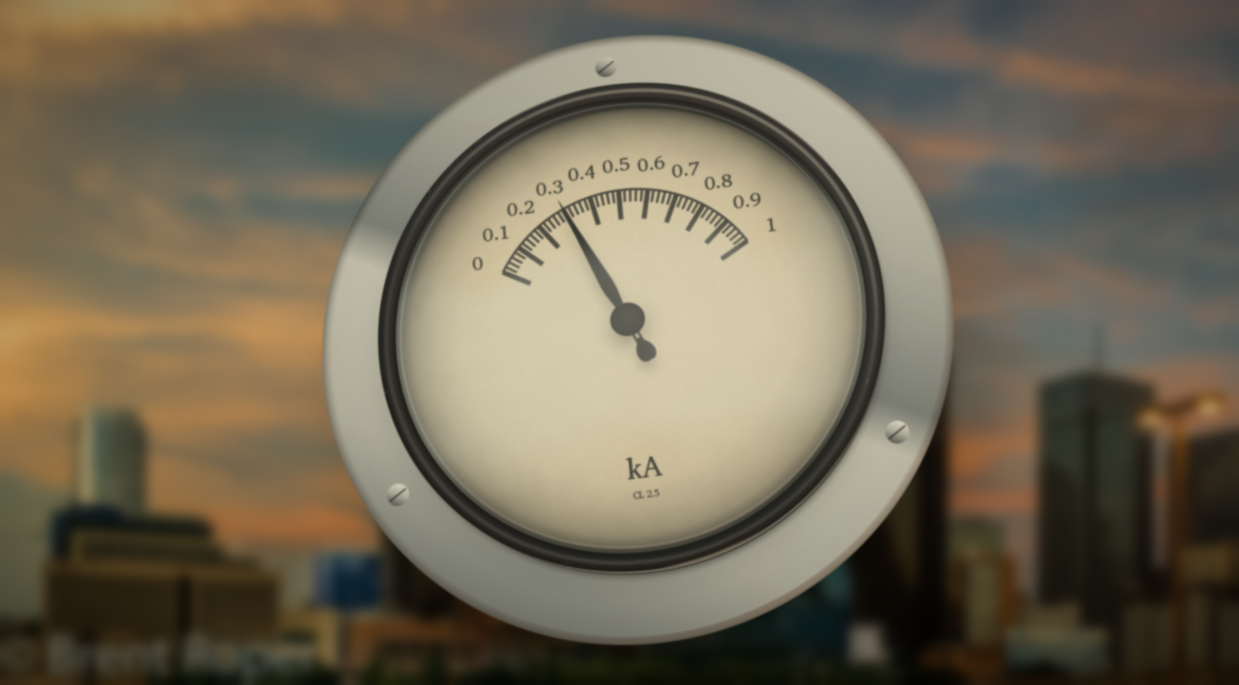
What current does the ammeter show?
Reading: 0.3 kA
